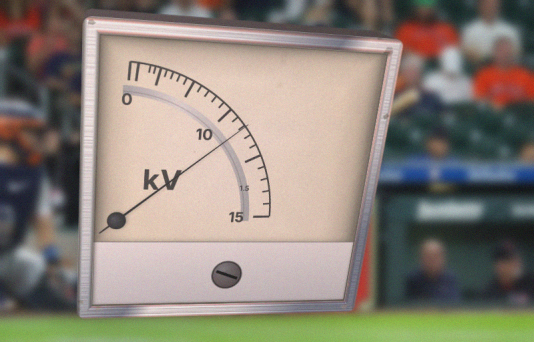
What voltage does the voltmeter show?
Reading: 11 kV
